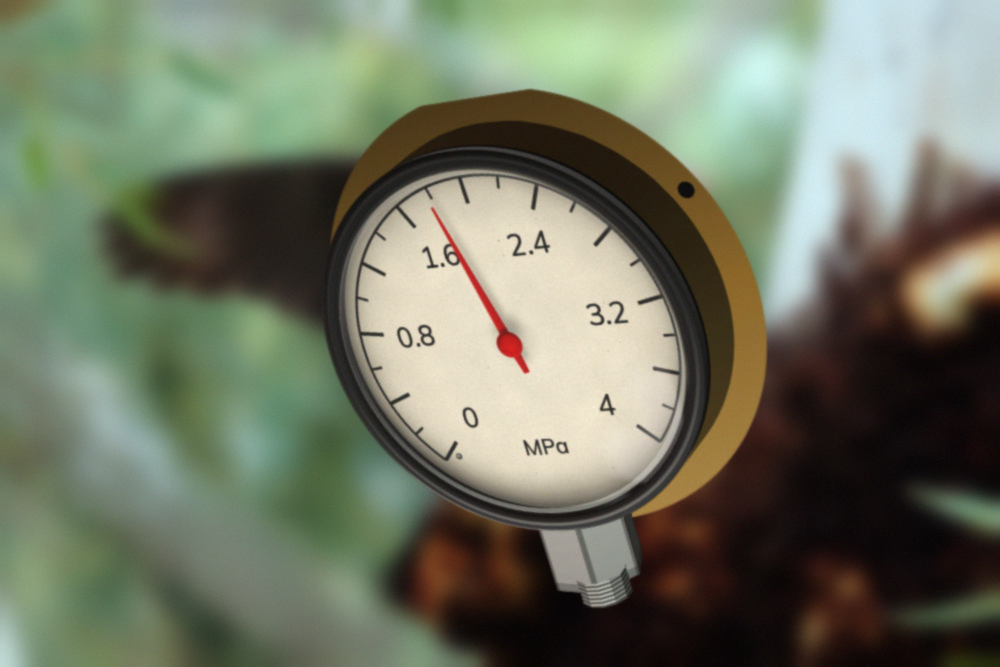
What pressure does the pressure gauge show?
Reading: 1.8 MPa
